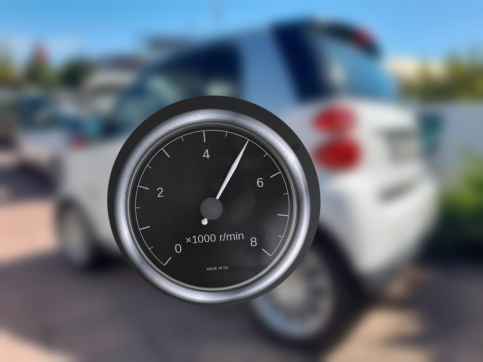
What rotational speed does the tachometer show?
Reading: 5000 rpm
